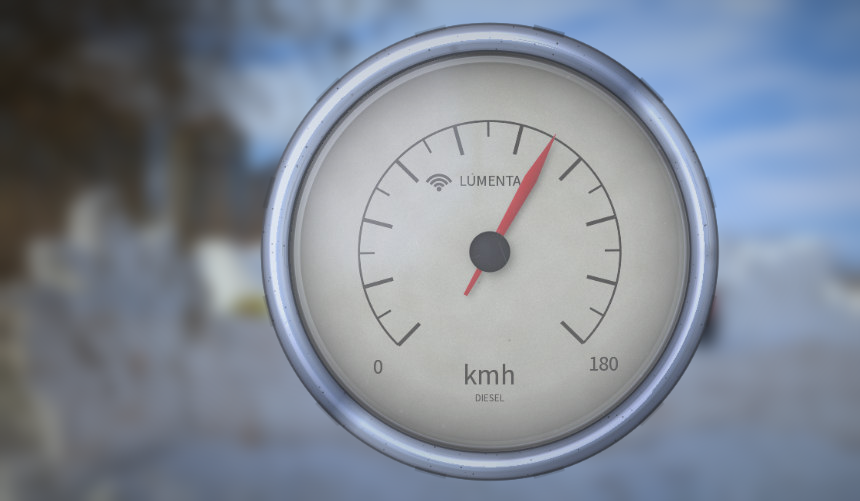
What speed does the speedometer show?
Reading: 110 km/h
